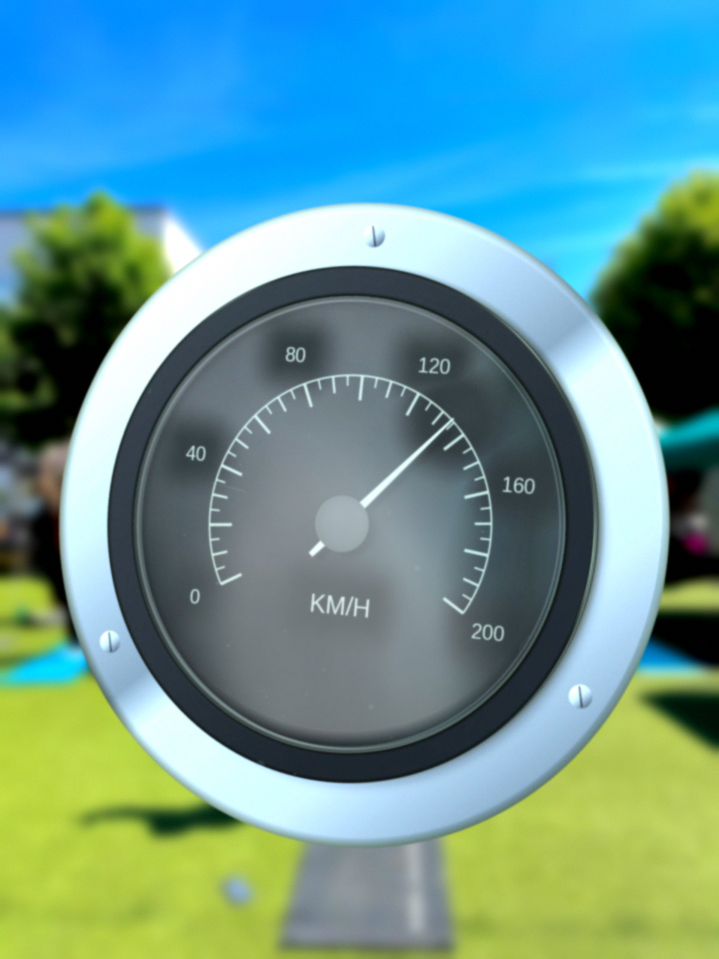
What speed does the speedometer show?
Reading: 135 km/h
